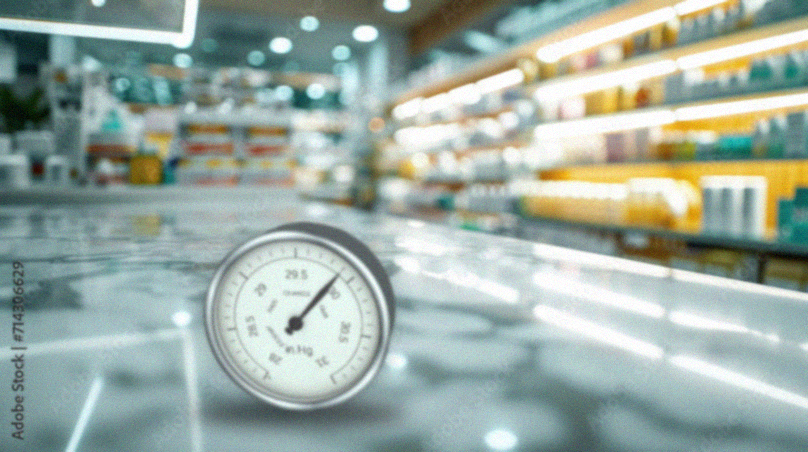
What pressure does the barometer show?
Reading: 29.9 inHg
